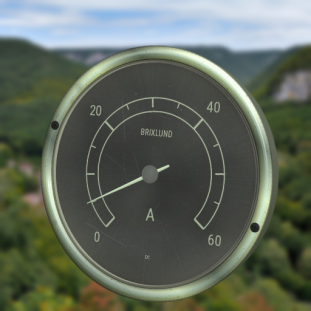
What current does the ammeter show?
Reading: 5 A
